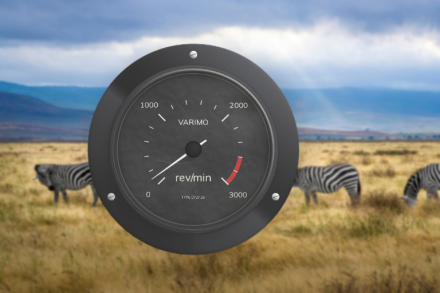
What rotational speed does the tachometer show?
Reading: 100 rpm
